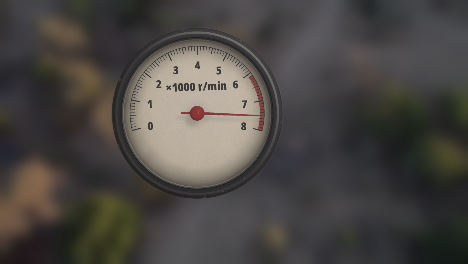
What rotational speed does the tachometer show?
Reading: 7500 rpm
